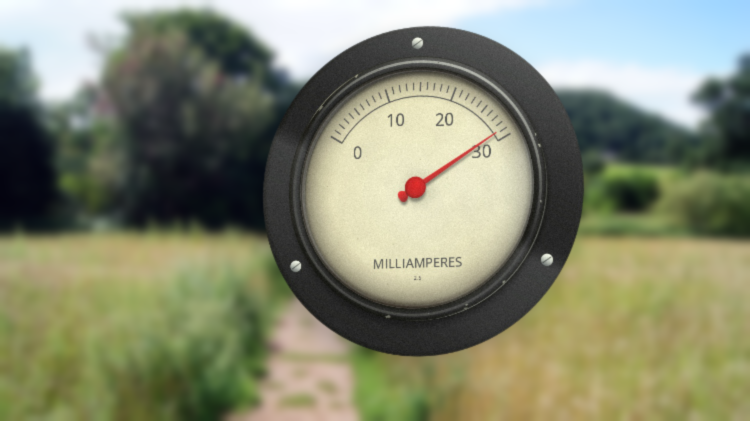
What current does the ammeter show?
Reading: 29 mA
